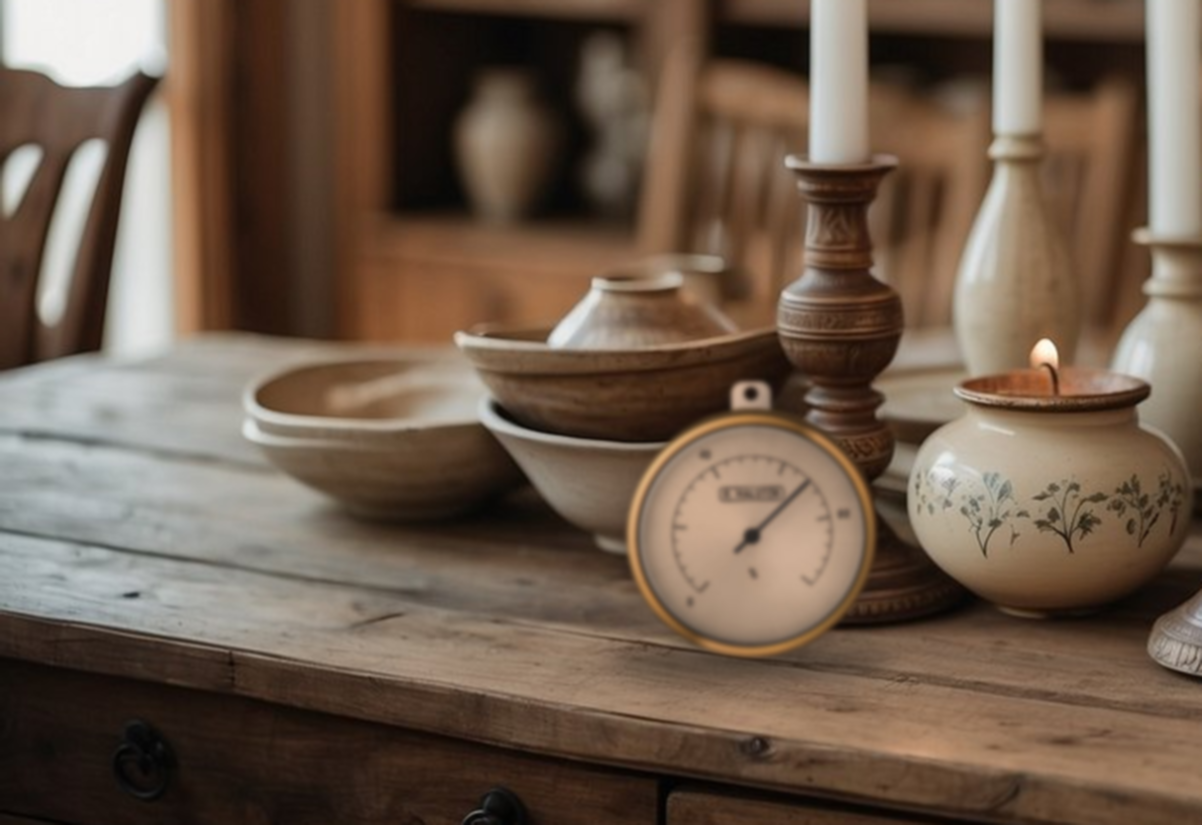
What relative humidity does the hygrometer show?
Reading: 68 %
